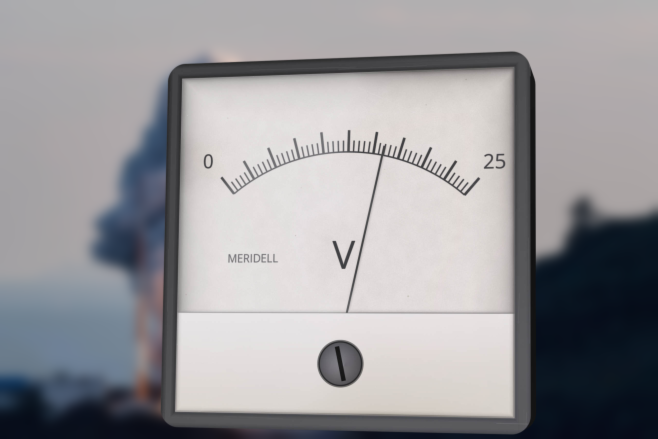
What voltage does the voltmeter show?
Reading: 16 V
